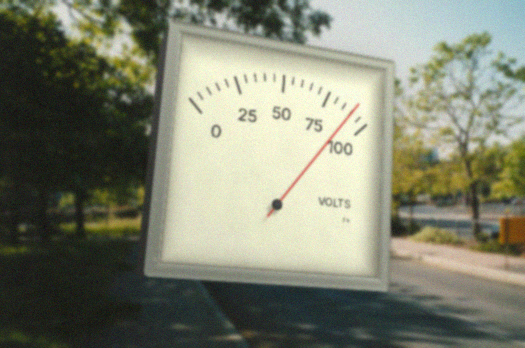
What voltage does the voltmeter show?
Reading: 90 V
